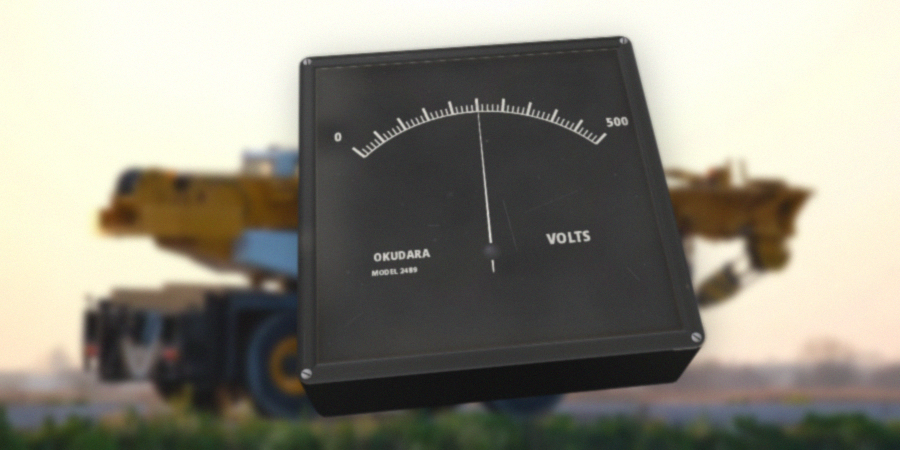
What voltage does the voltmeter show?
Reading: 250 V
